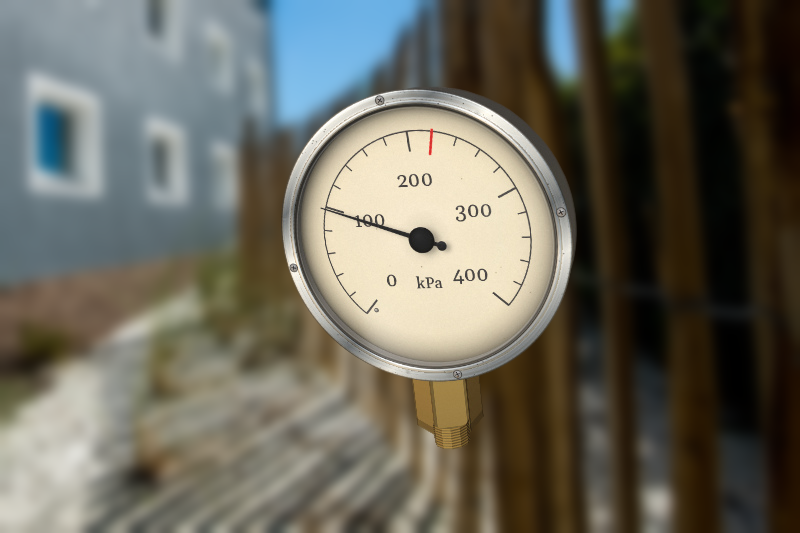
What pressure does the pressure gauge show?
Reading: 100 kPa
